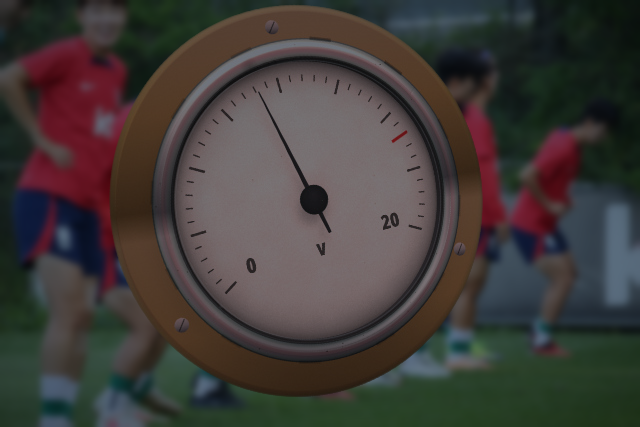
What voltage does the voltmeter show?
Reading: 9 V
